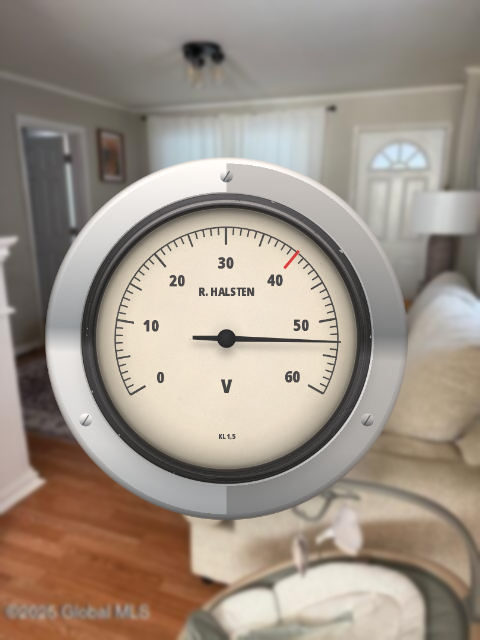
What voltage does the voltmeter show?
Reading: 53 V
